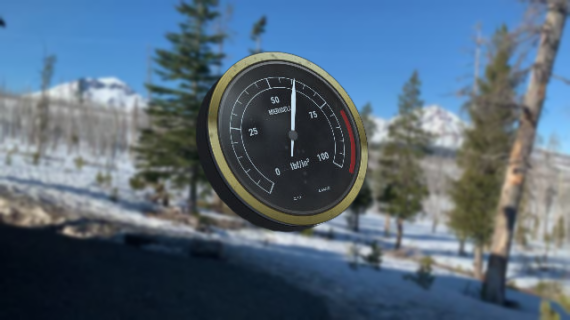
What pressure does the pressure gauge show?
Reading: 60 psi
